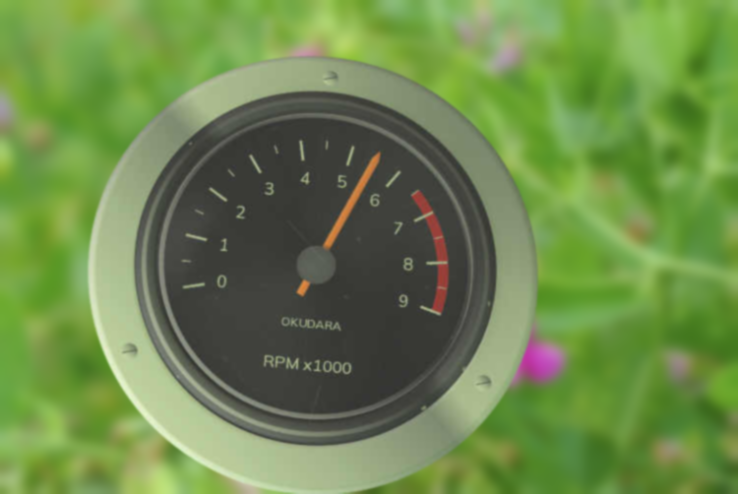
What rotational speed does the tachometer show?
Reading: 5500 rpm
